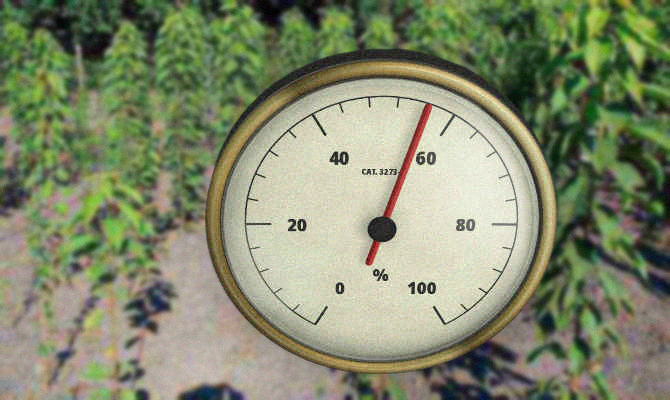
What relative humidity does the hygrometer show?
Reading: 56 %
